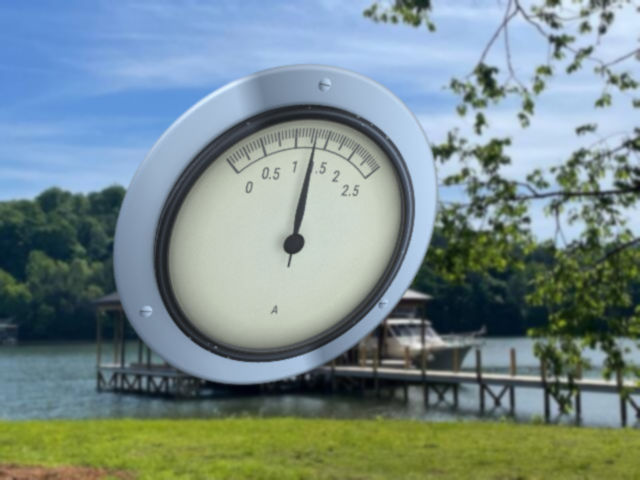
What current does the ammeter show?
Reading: 1.25 A
